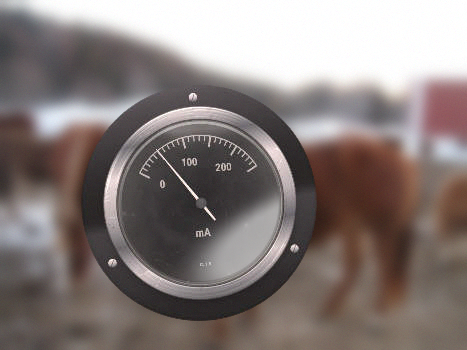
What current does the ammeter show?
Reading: 50 mA
